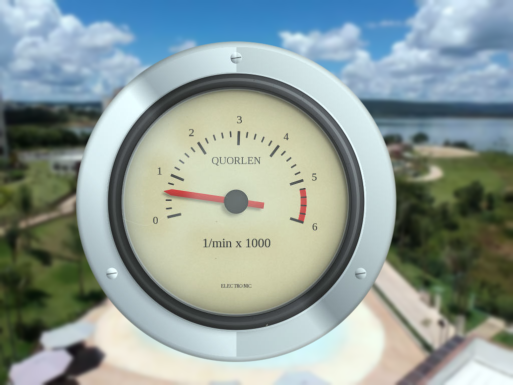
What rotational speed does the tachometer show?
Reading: 600 rpm
